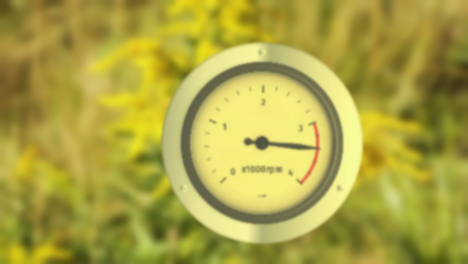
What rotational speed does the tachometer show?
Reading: 3400 rpm
